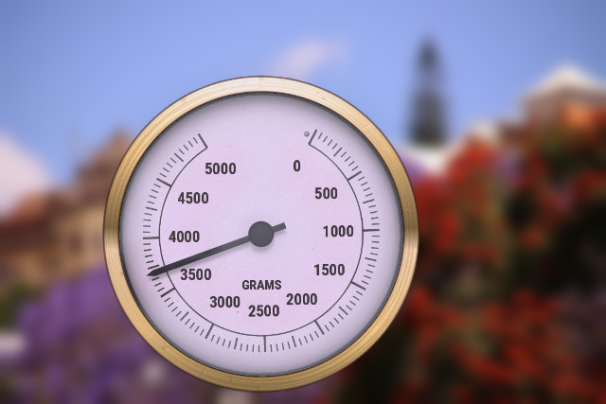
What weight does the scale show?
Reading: 3700 g
